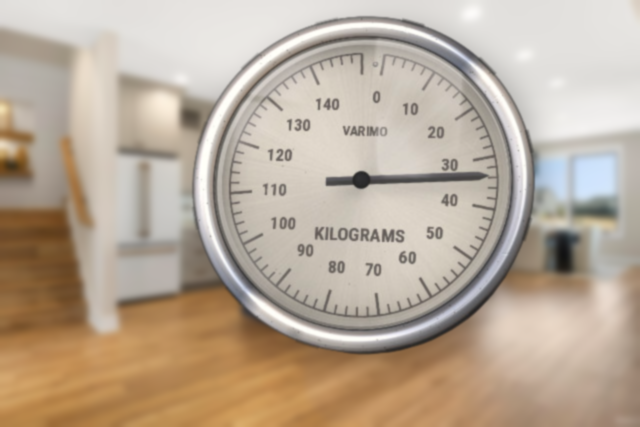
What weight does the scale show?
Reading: 34 kg
